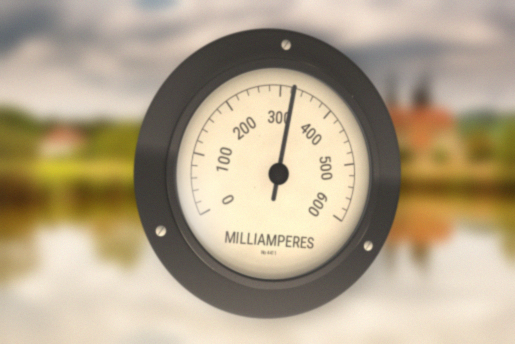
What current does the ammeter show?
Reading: 320 mA
